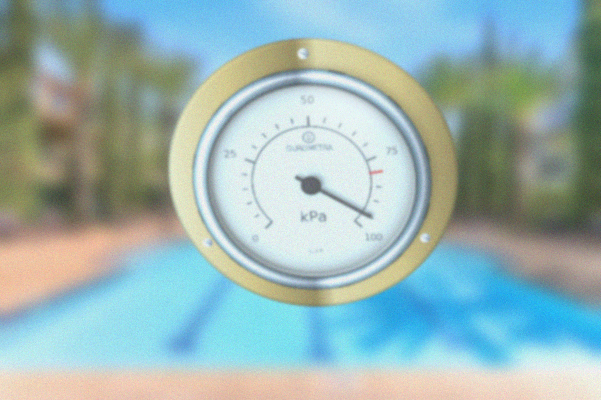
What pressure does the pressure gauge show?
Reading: 95 kPa
